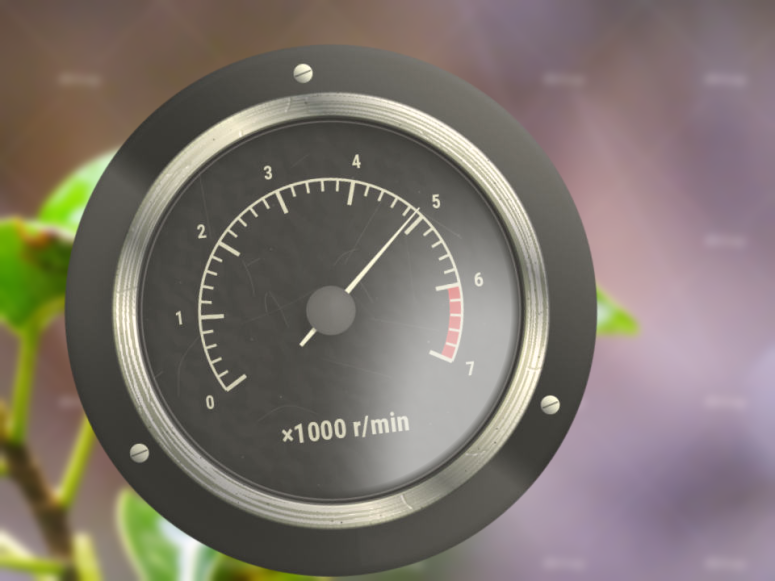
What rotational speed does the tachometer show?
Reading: 4900 rpm
